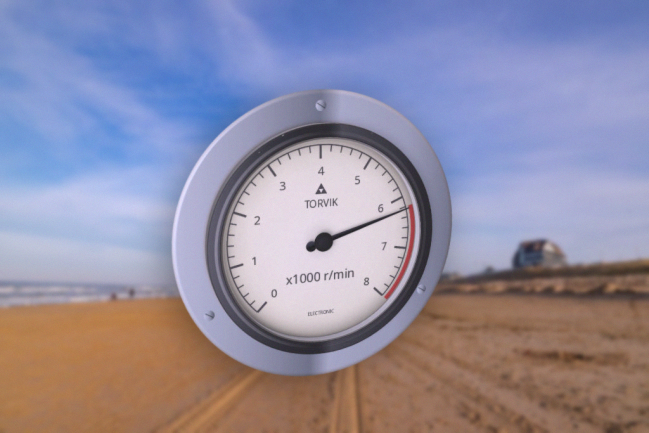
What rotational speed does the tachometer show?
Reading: 6200 rpm
